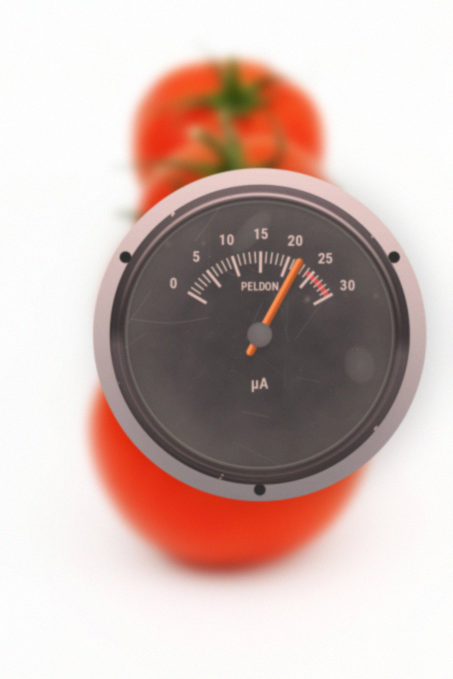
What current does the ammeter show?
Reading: 22 µA
